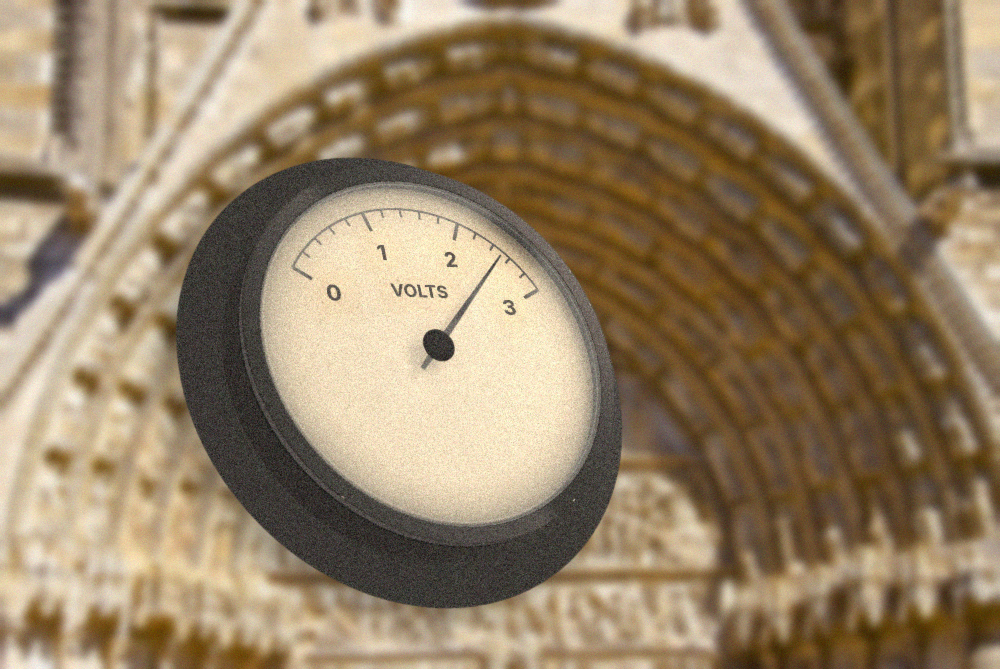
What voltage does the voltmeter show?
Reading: 2.5 V
